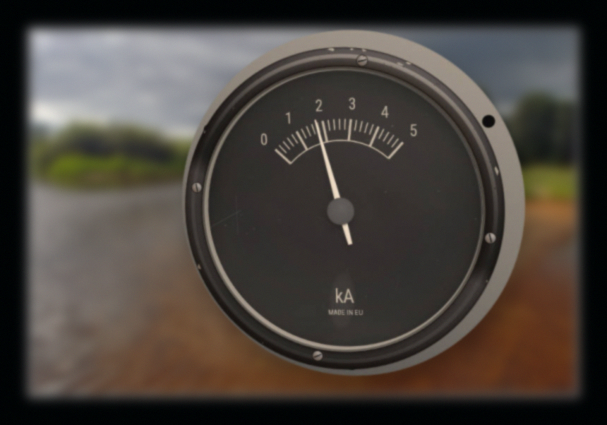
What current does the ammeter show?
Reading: 1.8 kA
